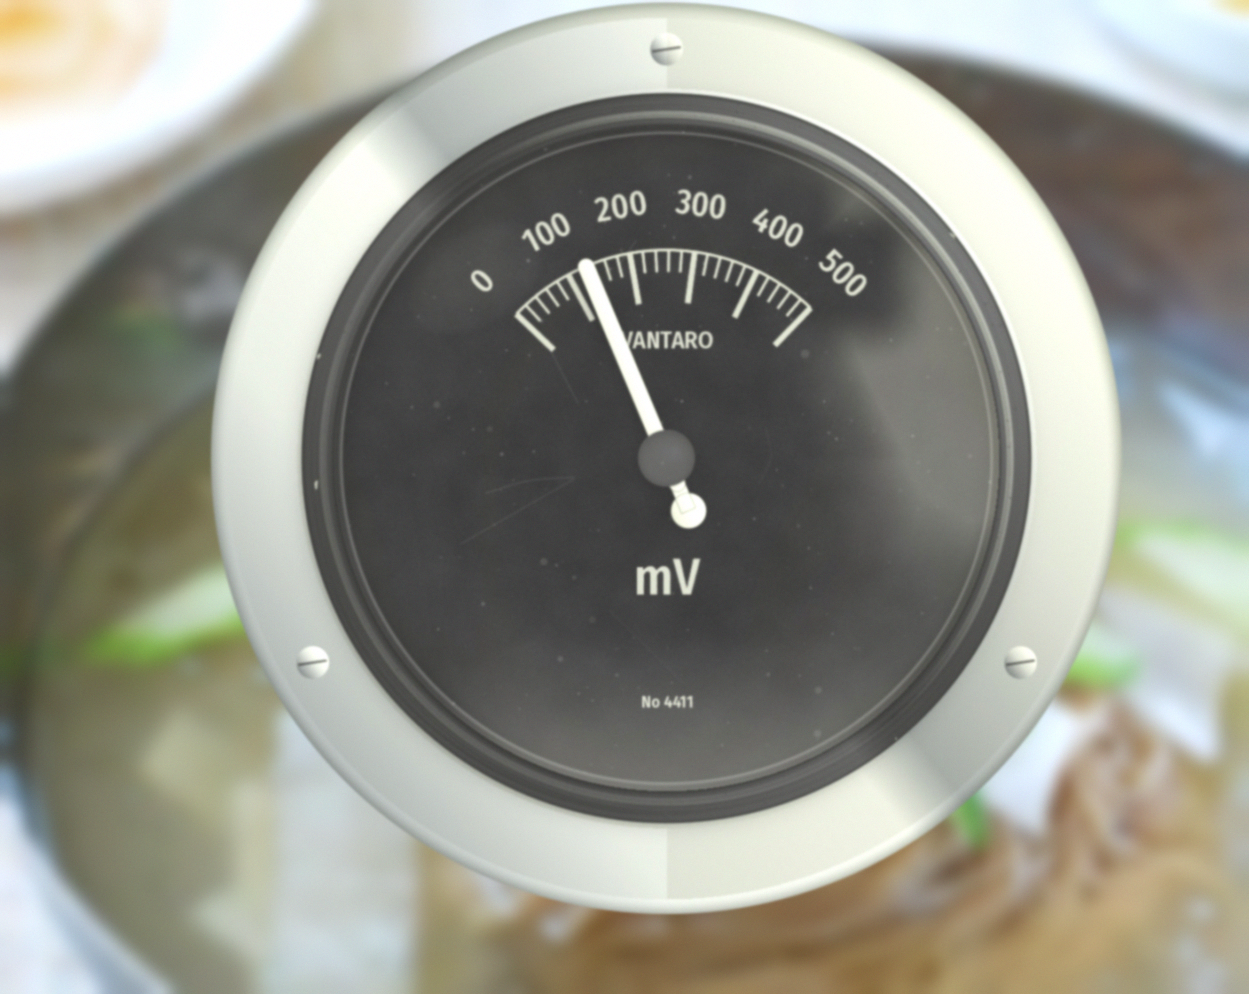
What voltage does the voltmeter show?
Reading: 130 mV
